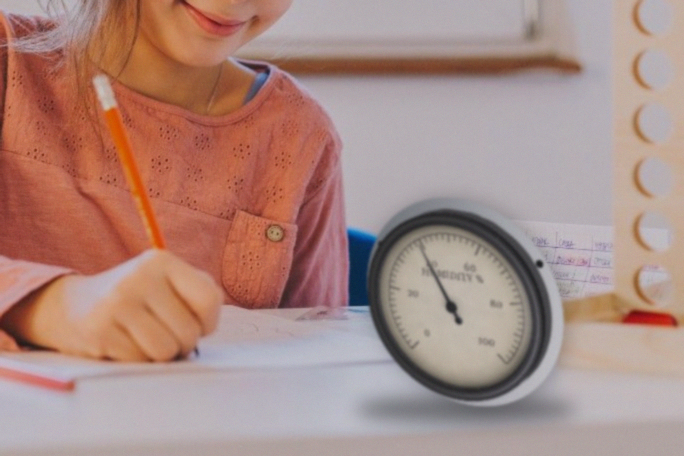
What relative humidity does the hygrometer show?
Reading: 40 %
